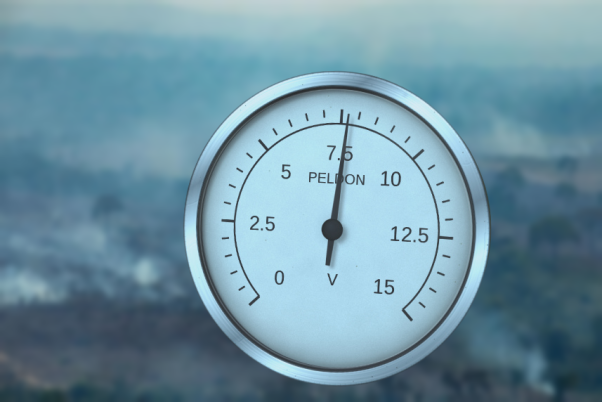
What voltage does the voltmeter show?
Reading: 7.75 V
